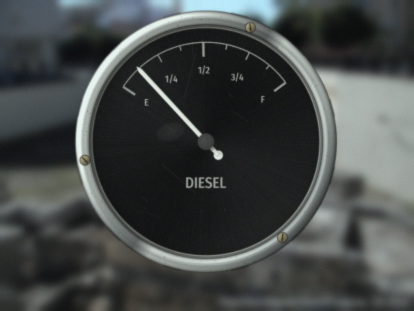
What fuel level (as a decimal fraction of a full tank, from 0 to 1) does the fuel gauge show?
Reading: 0.125
